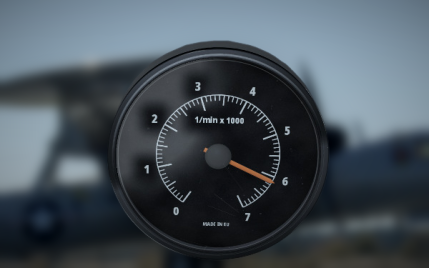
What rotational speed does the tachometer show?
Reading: 6100 rpm
